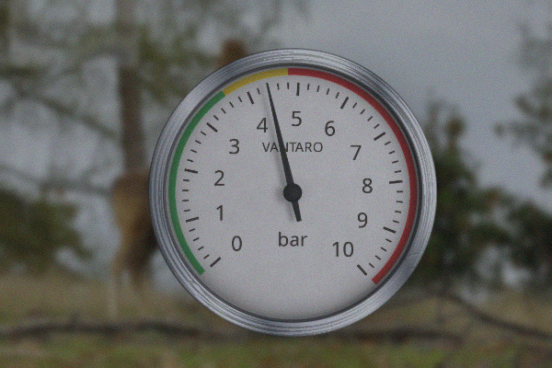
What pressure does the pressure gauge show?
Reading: 4.4 bar
